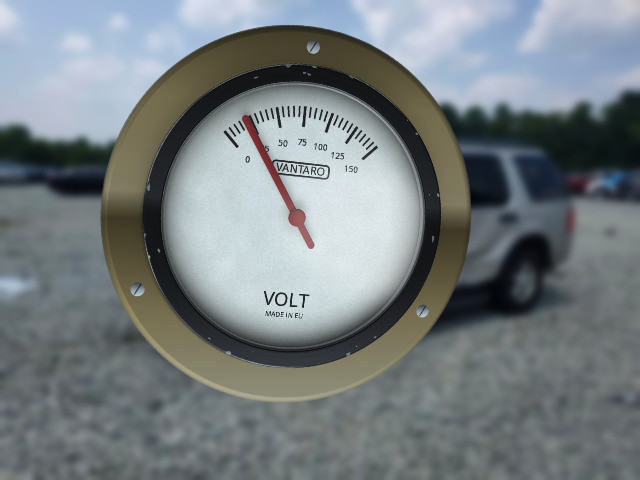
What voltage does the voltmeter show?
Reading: 20 V
